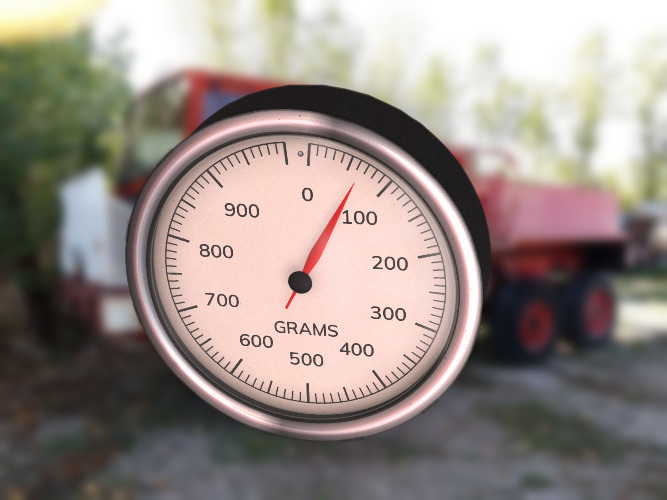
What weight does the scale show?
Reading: 65 g
